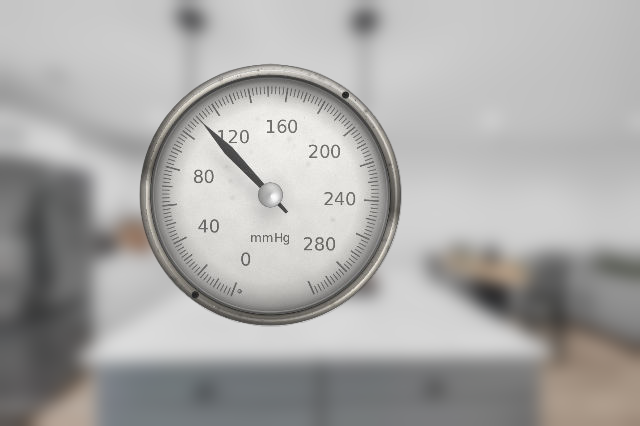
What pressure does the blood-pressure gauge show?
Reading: 110 mmHg
